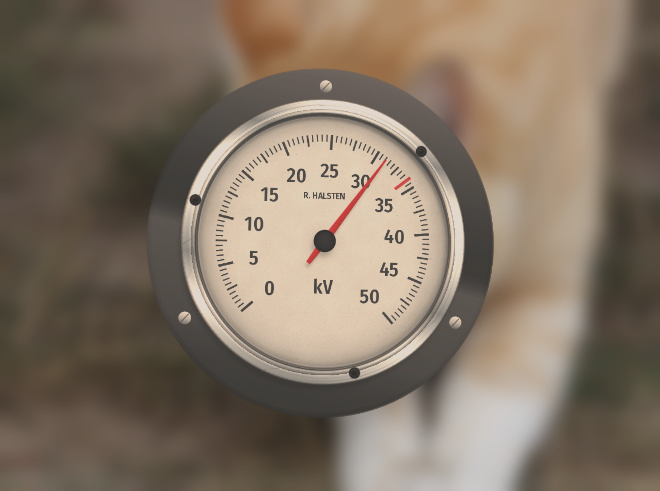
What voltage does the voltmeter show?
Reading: 31 kV
